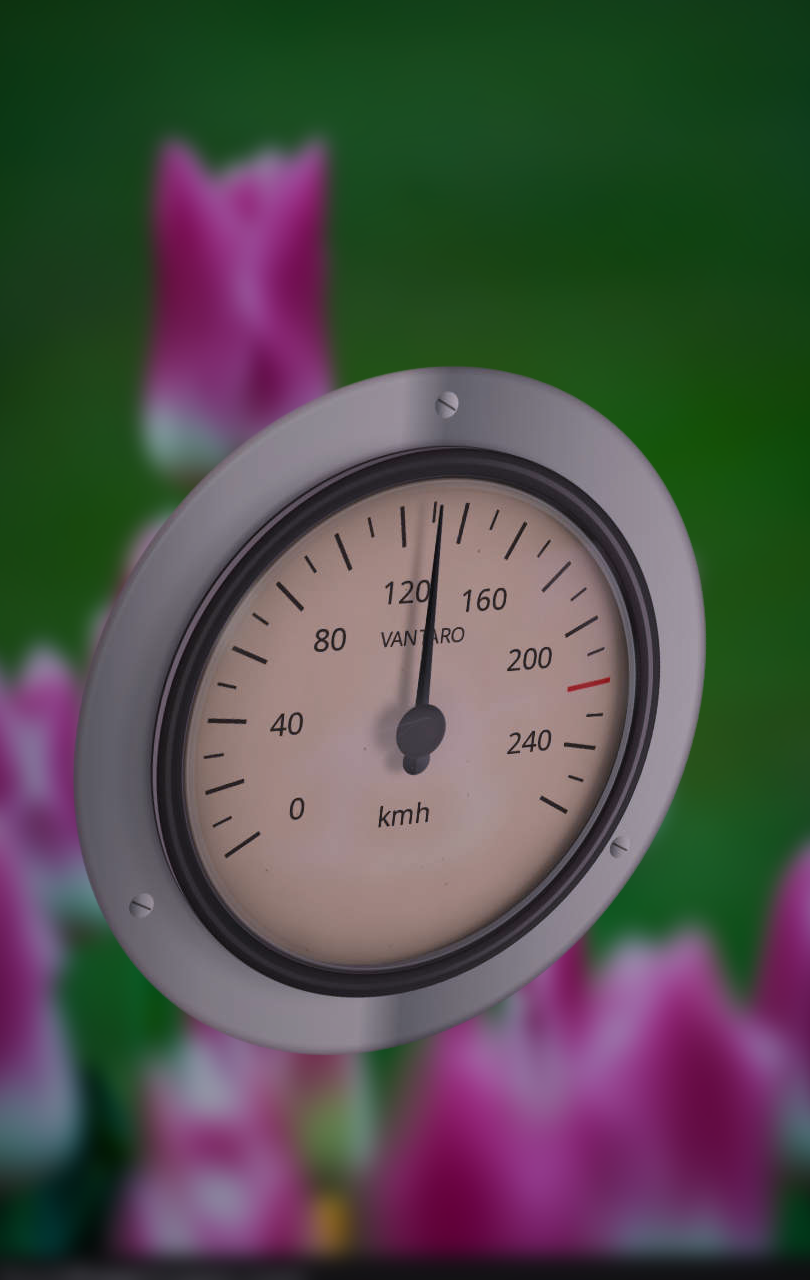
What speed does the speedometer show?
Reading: 130 km/h
